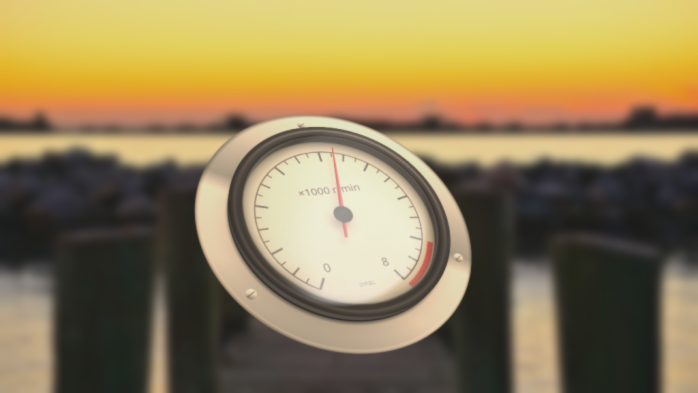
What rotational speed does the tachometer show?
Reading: 4250 rpm
